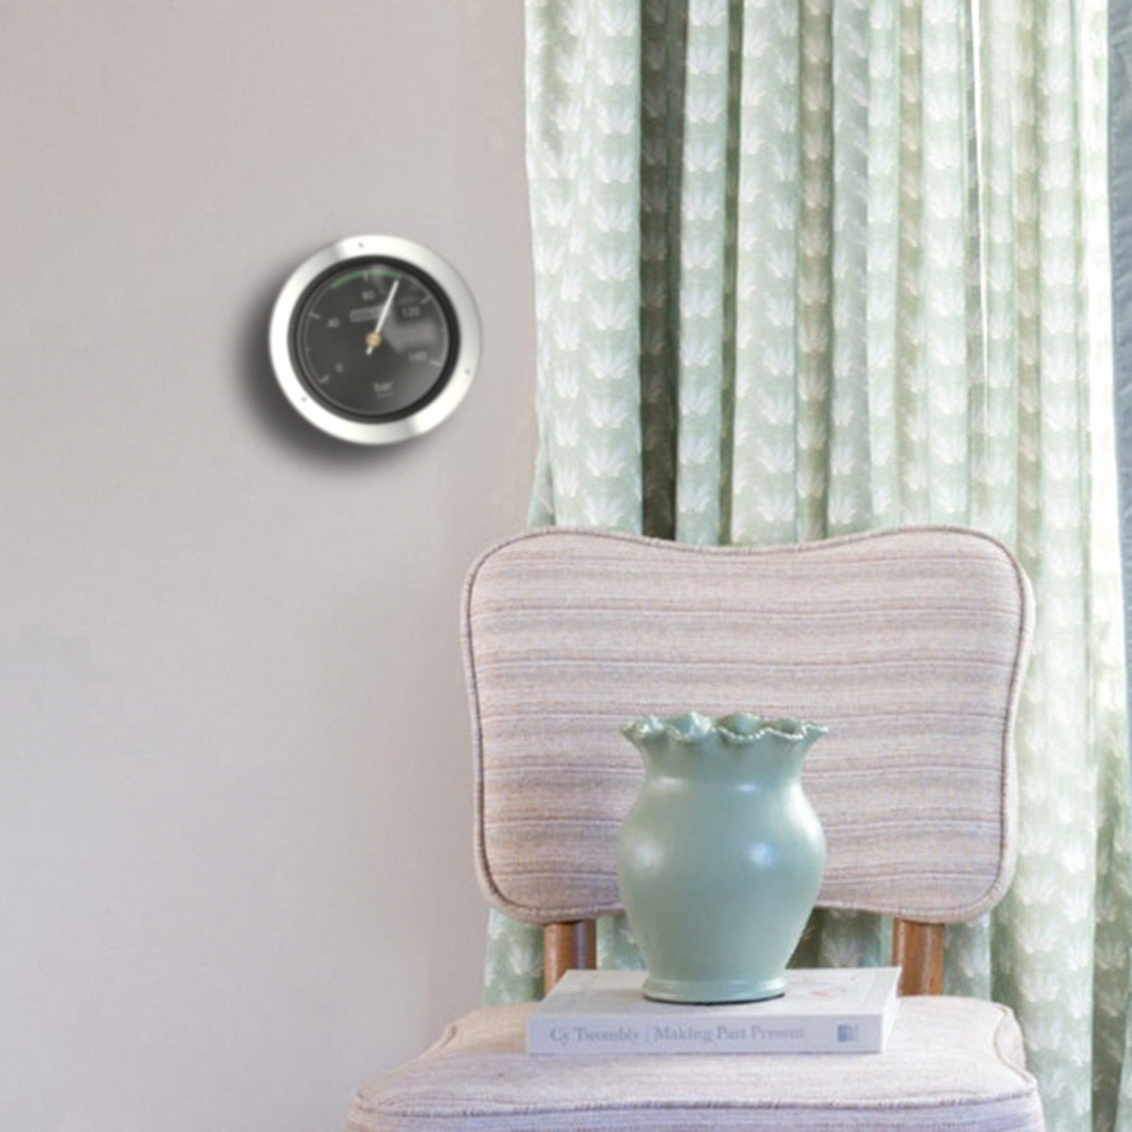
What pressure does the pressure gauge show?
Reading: 100 bar
